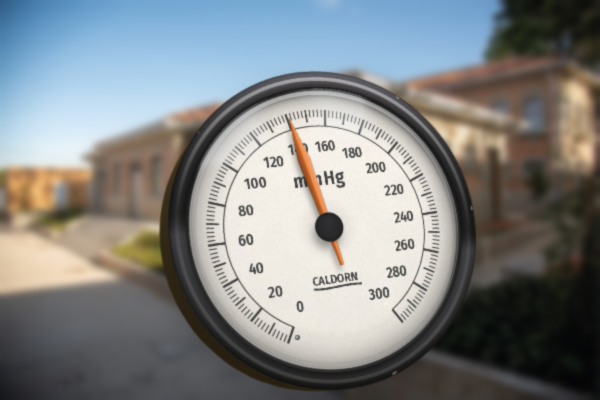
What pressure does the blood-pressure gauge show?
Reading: 140 mmHg
